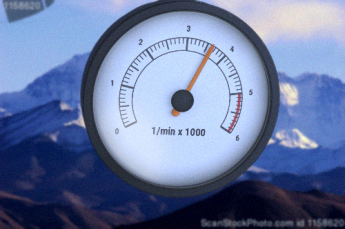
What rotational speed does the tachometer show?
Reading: 3600 rpm
